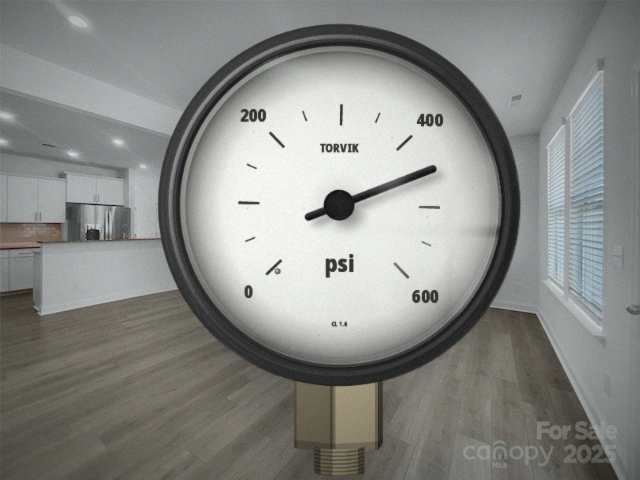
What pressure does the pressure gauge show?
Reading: 450 psi
